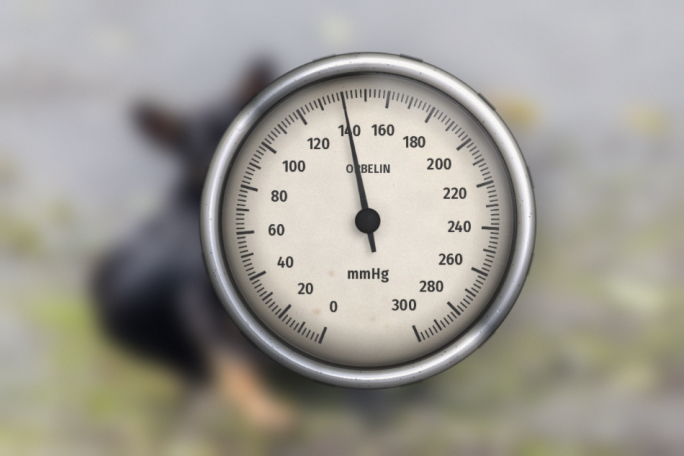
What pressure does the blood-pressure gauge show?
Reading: 140 mmHg
